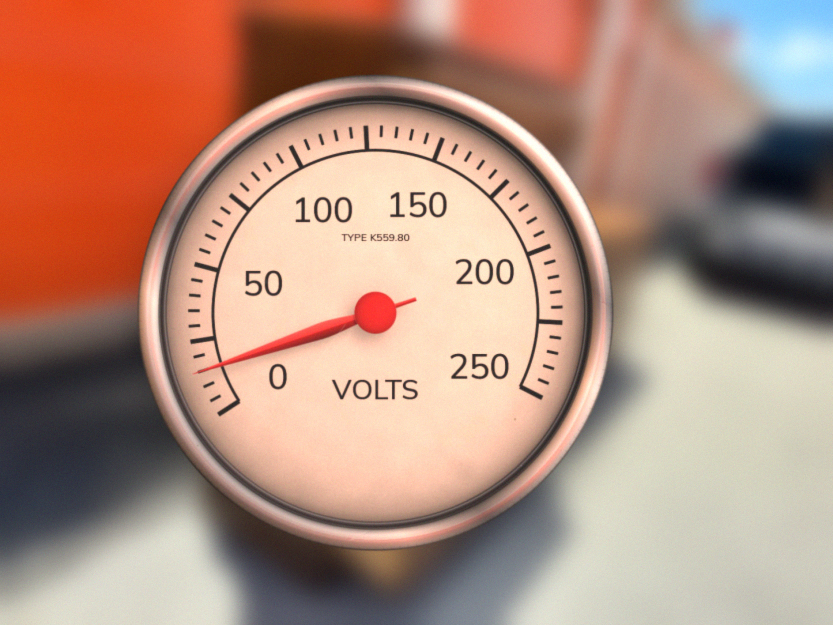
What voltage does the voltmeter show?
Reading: 15 V
